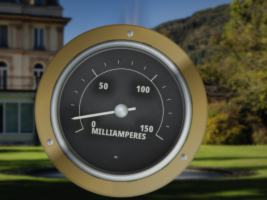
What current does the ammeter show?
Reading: 10 mA
